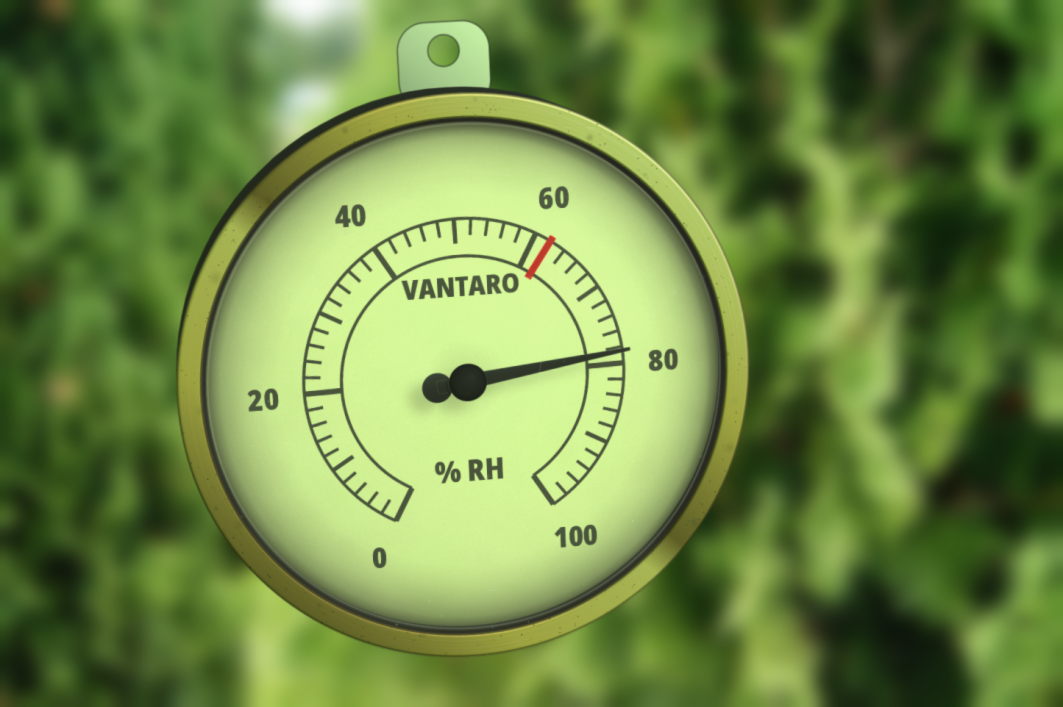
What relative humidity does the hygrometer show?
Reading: 78 %
